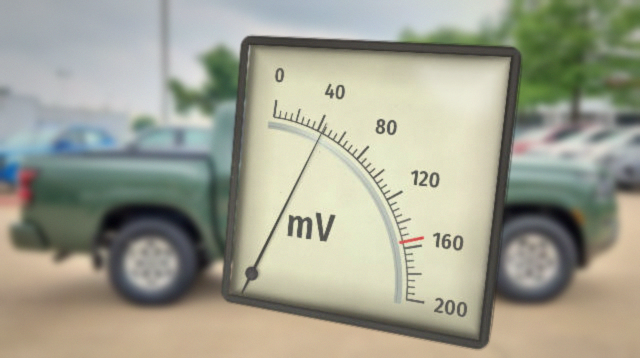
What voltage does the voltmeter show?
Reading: 45 mV
